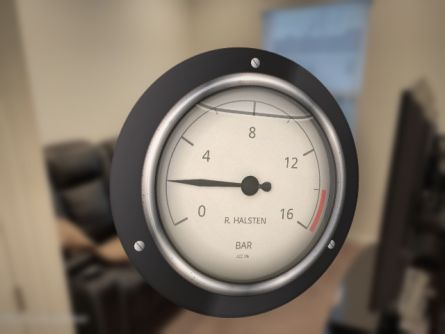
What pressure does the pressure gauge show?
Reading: 2 bar
